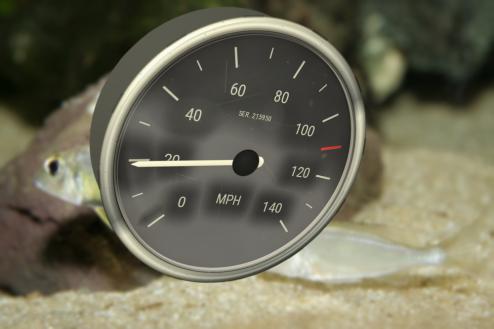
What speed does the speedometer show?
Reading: 20 mph
